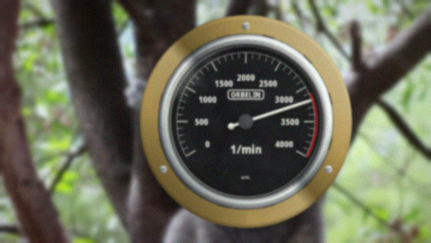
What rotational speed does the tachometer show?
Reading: 3200 rpm
